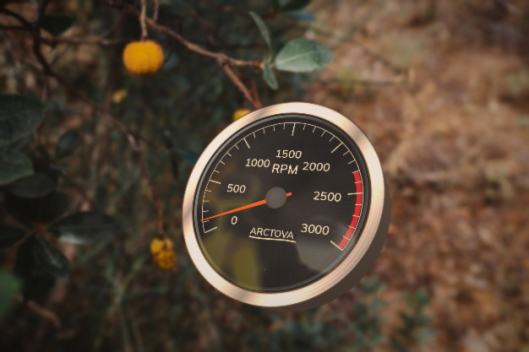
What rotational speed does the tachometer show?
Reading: 100 rpm
